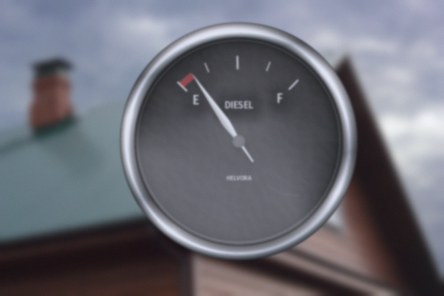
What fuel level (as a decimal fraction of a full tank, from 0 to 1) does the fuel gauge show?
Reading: 0.125
